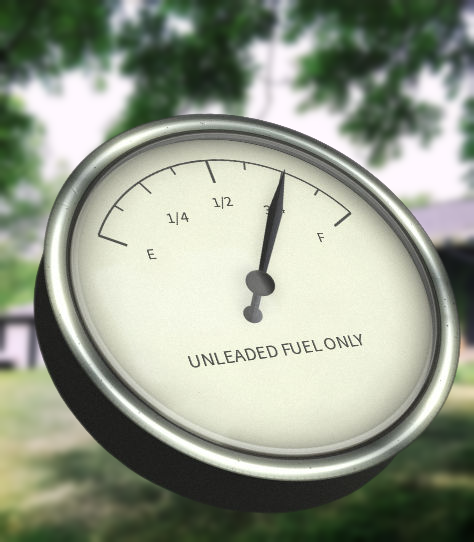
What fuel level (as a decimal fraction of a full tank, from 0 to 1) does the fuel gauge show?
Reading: 0.75
